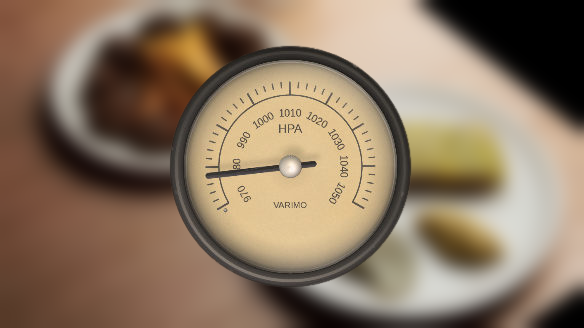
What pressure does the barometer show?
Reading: 978 hPa
